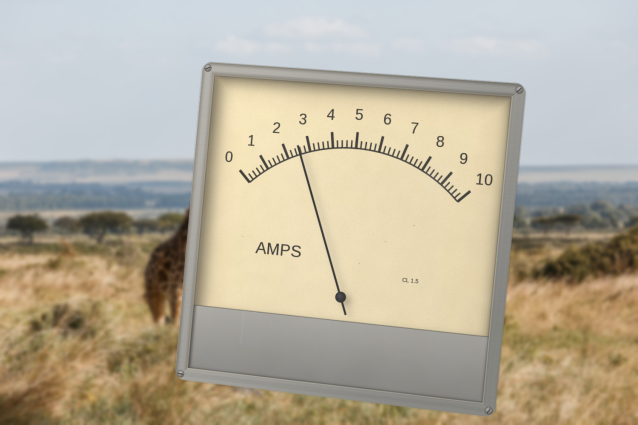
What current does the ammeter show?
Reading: 2.6 A
